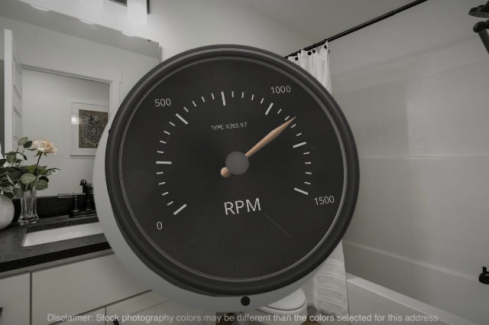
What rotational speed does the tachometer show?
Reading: 1125 rpm
